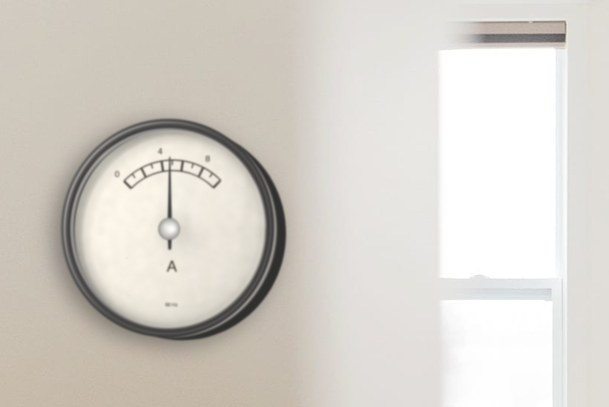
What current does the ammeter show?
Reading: 5 A
